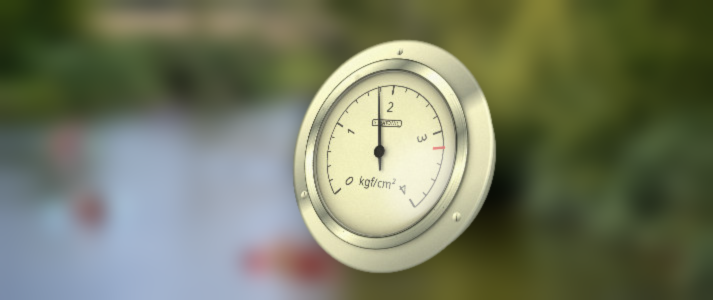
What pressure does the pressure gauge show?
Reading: 1.8 kg/cm²
